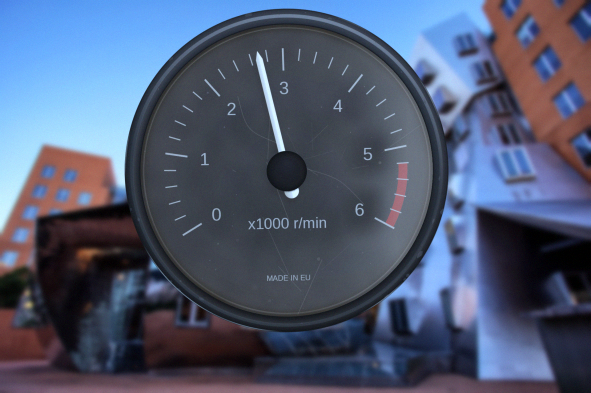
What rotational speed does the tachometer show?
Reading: 2700 rpm
